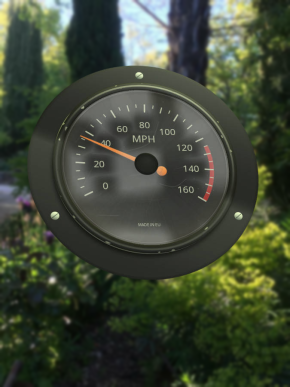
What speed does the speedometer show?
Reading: 35 mph
